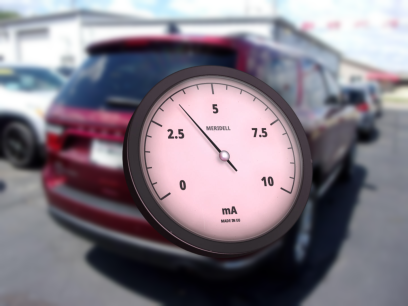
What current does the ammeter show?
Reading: 3.5 mA
